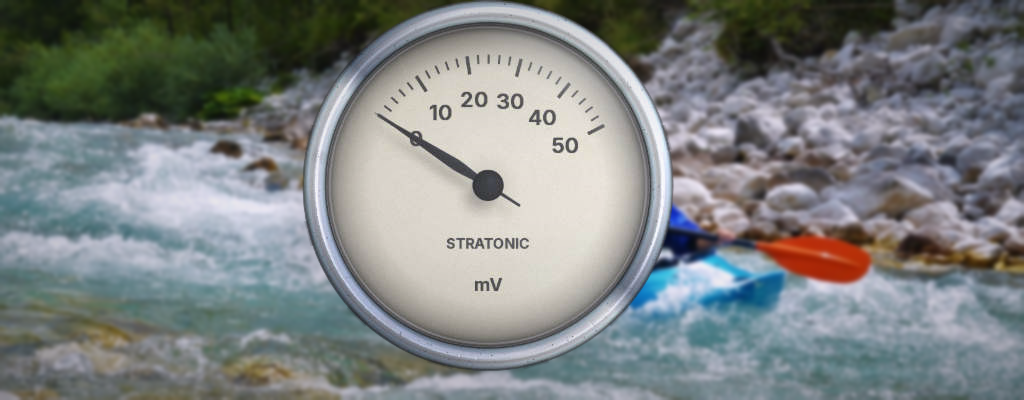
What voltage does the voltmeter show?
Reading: 0 mV
